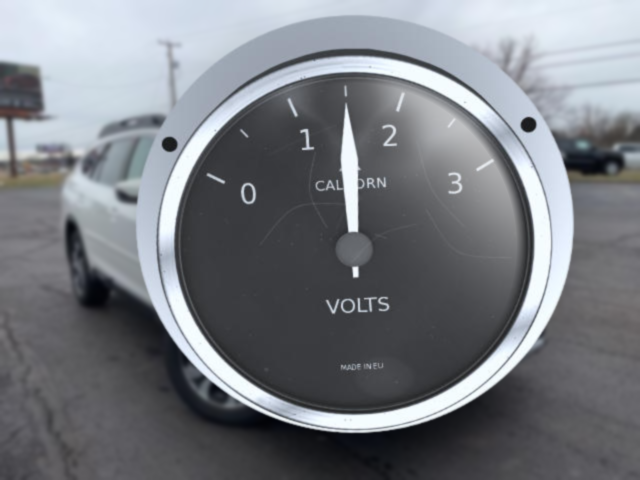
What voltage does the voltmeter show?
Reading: 1.5 V
